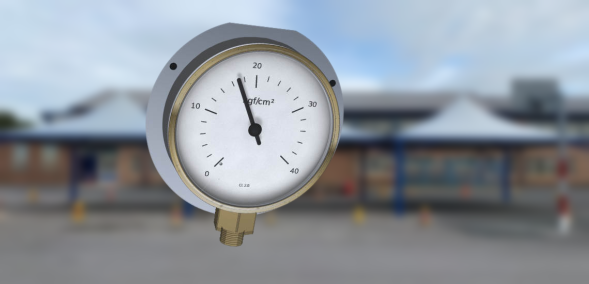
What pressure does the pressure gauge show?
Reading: 17 kg/cm²
